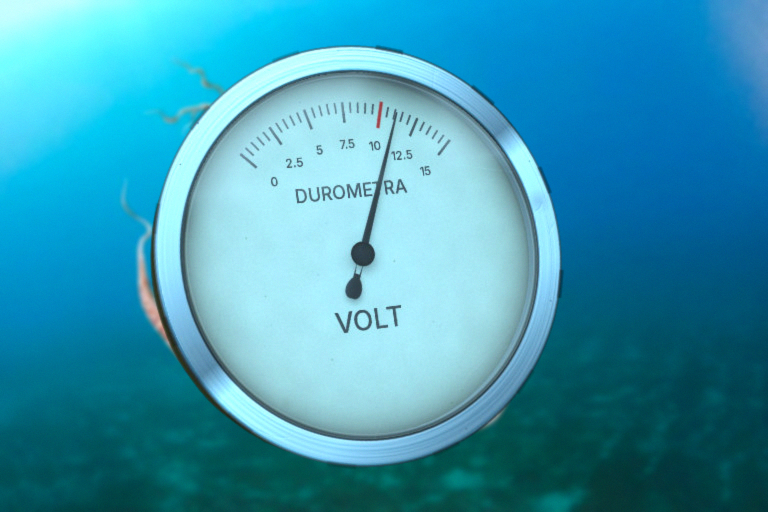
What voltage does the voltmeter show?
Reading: 11 V
